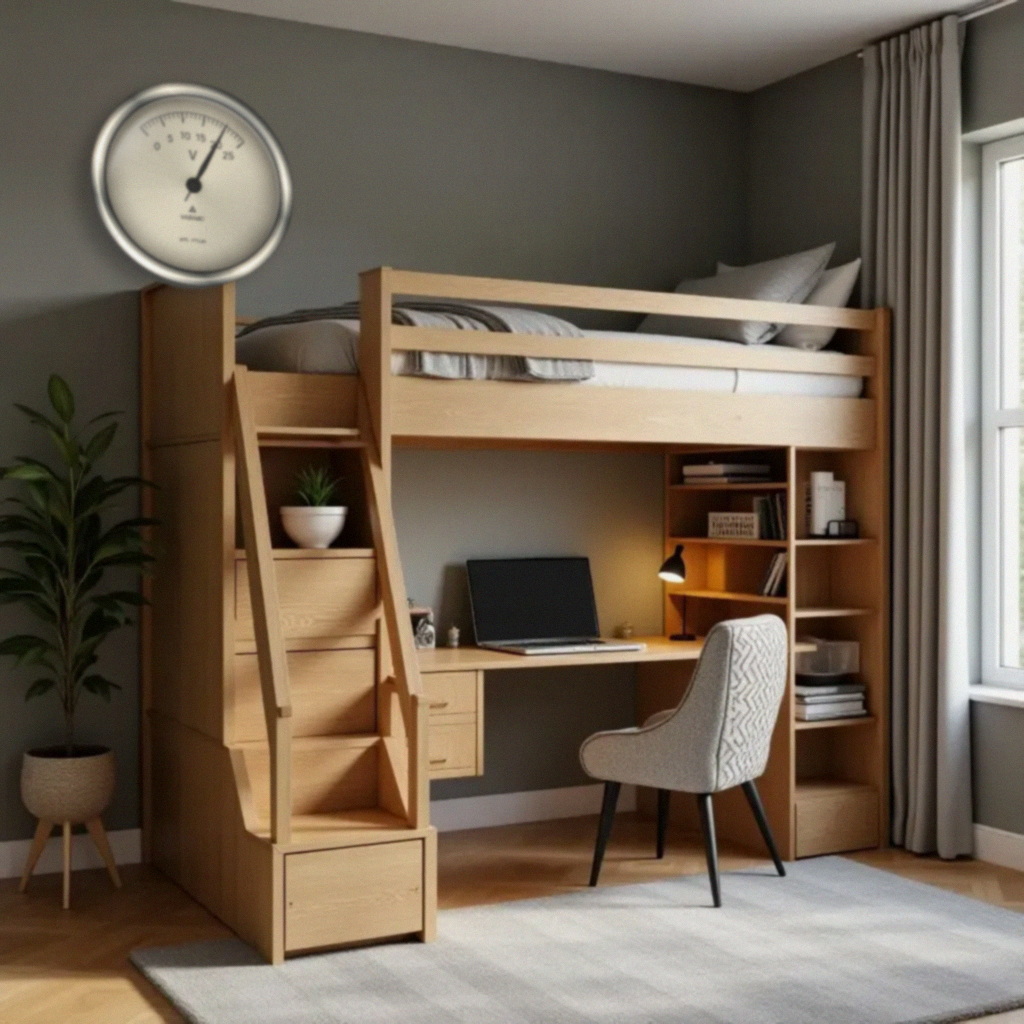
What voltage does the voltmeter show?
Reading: 20 V
